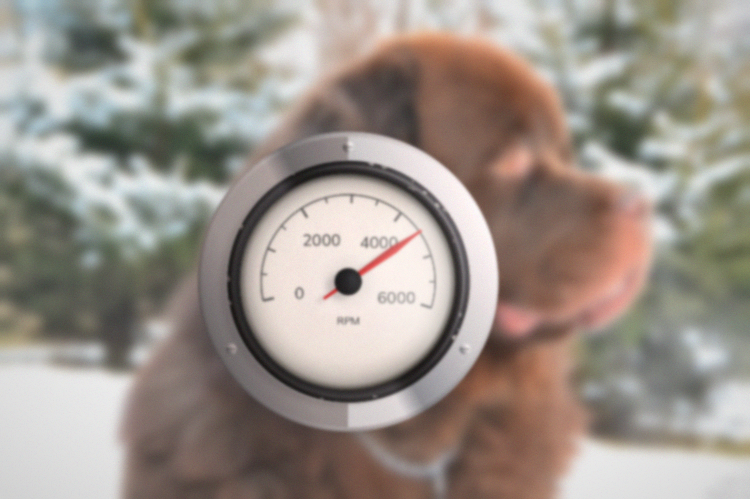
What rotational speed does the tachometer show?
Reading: 4500 rpm
